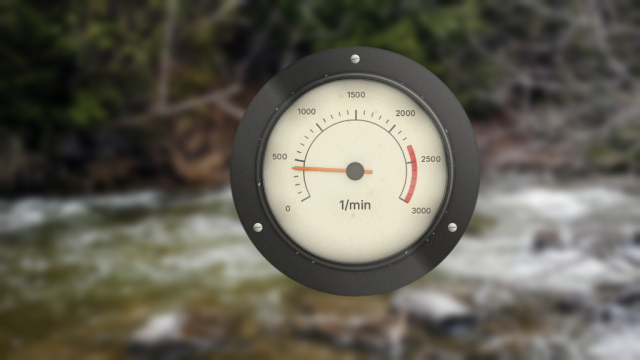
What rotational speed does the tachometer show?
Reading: 400 rpm
